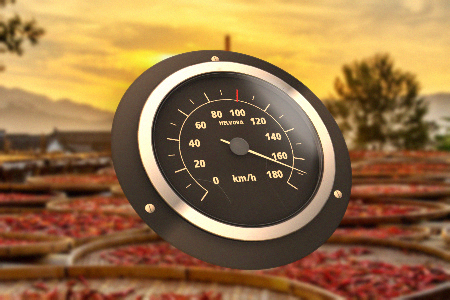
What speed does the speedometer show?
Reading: 170 km/h
